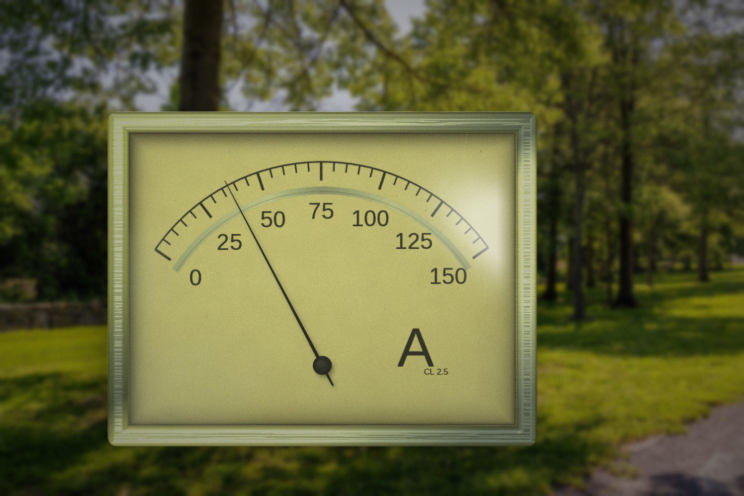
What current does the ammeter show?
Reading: 37.5 A
